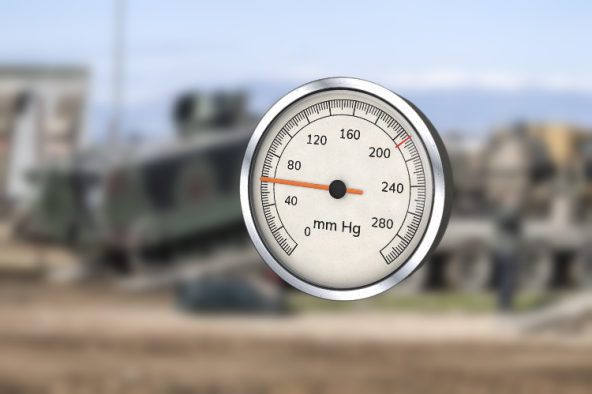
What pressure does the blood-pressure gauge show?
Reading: 60 mmHg
